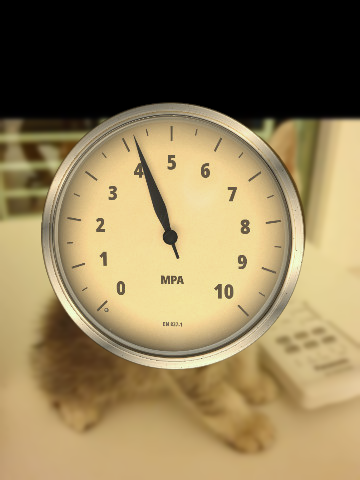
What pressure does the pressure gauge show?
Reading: 4.25 MPa
